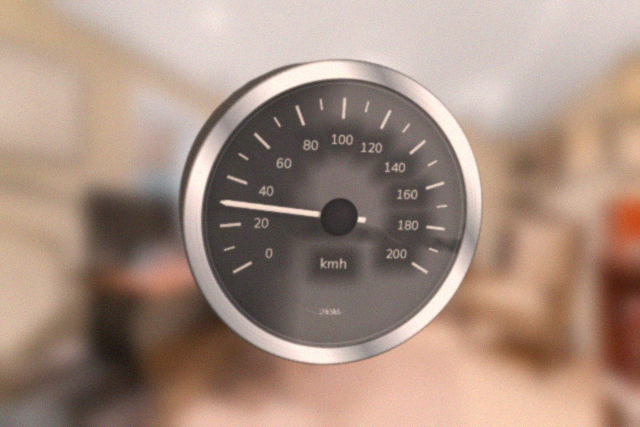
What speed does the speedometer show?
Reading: 30 km/h
